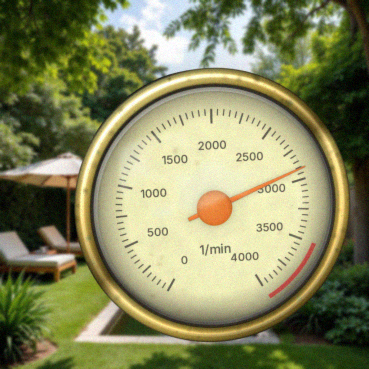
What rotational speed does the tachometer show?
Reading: 2900 rpm
